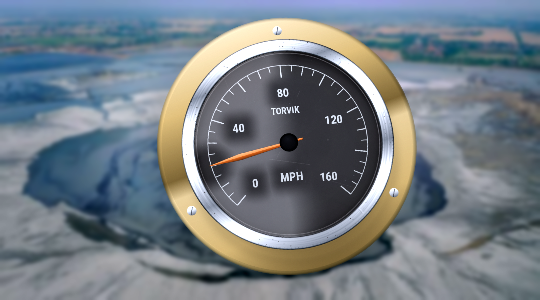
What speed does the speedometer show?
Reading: 20 mph
